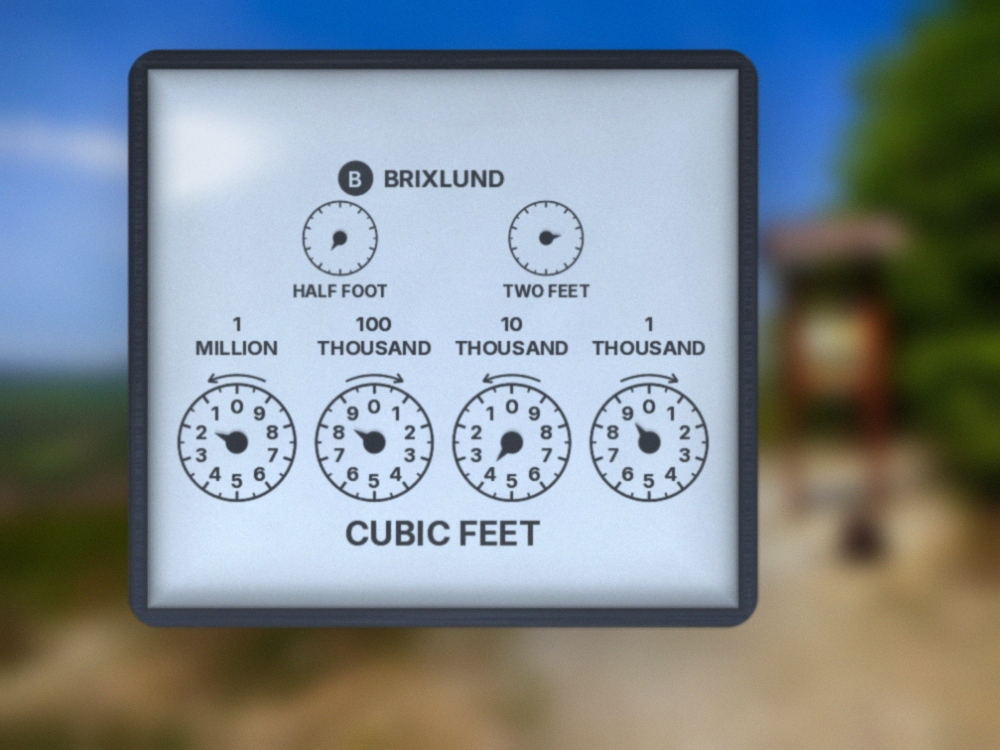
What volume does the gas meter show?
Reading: 183900 ft³
